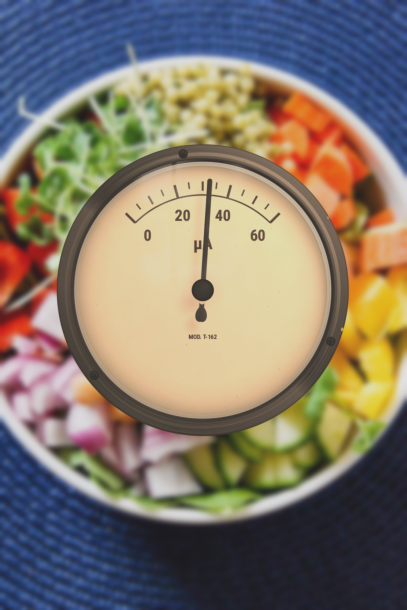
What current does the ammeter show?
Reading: 32.5 µA
